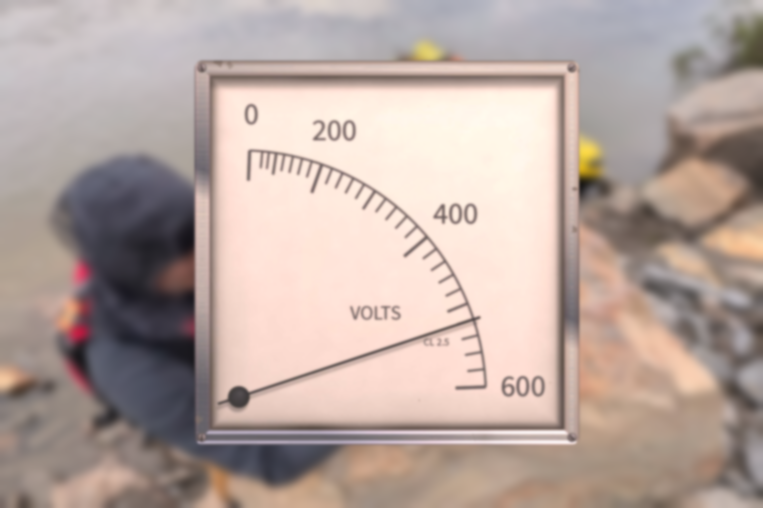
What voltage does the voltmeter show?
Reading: 520 V
